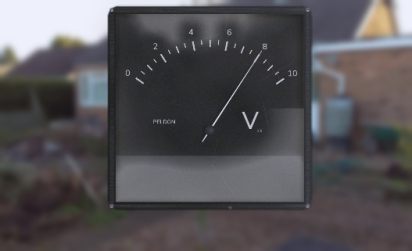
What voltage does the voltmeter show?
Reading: 8 V
